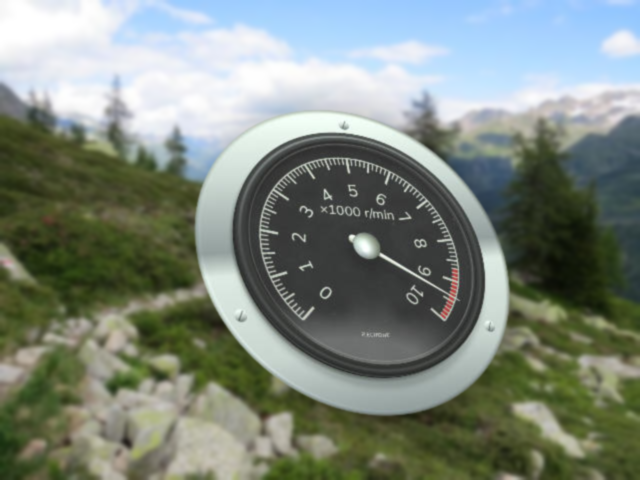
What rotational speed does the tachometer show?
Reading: 9500 rpm
